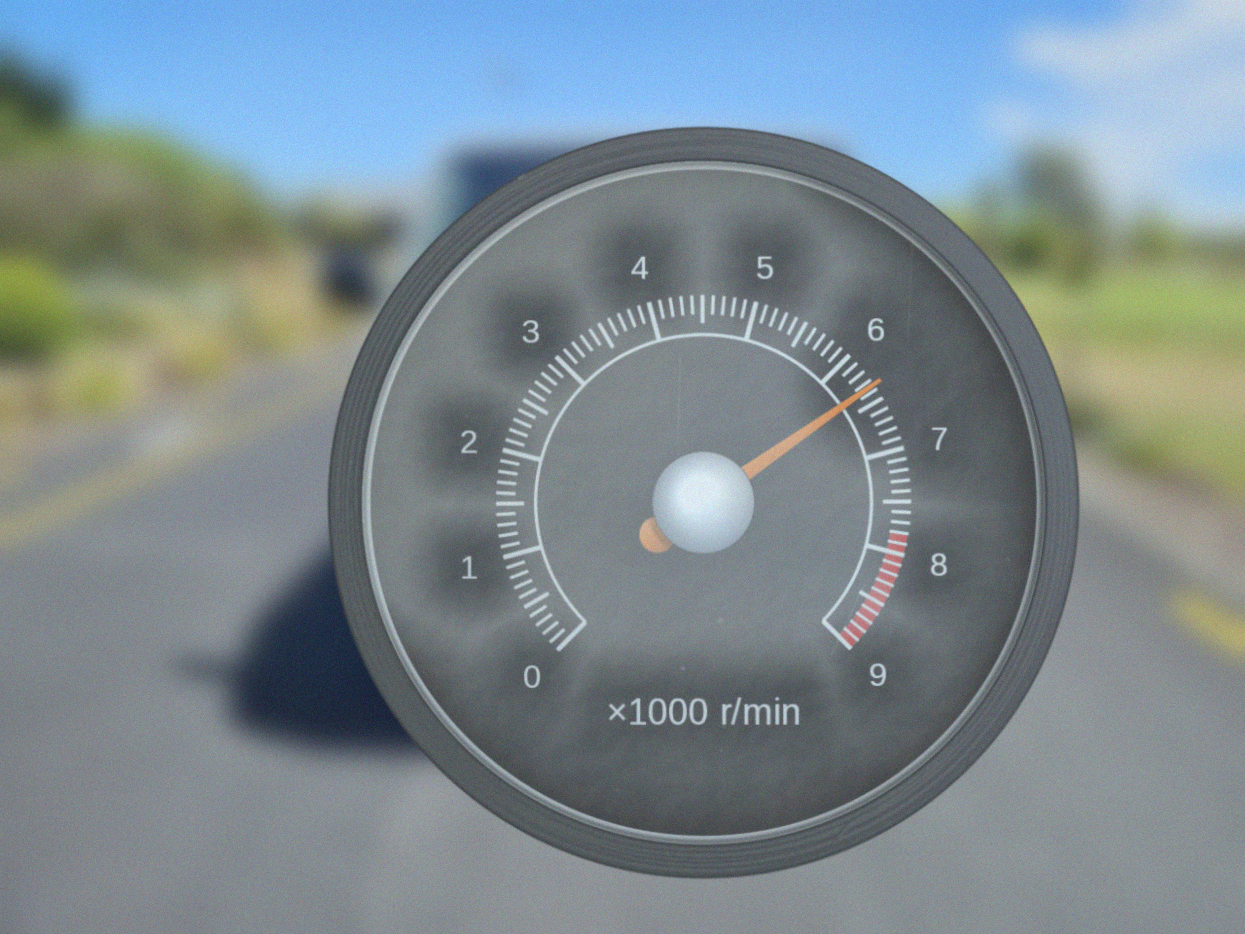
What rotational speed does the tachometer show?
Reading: 6350 rpm
